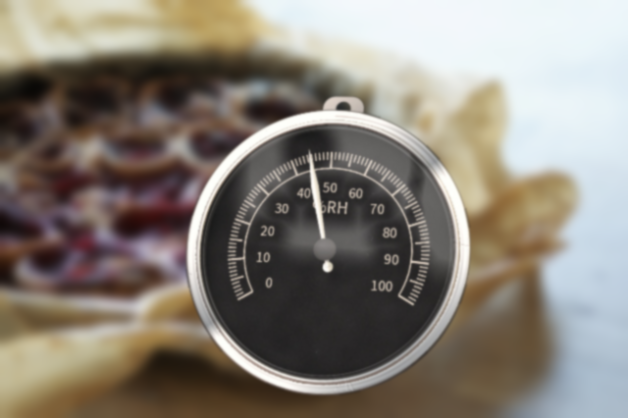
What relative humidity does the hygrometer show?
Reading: 45 %
